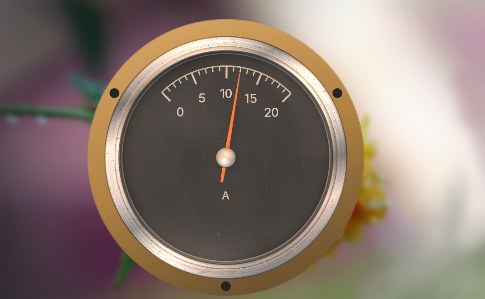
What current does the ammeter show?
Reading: 12 A
